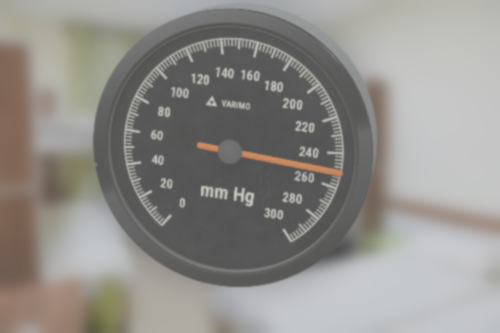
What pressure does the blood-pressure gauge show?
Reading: 250 mmHg
